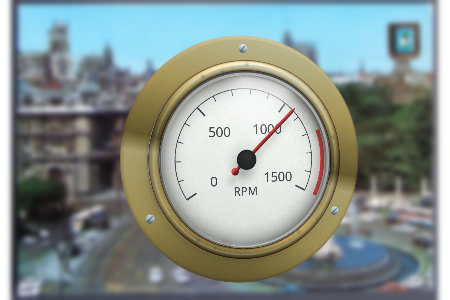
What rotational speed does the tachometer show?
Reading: 1050 rpm
